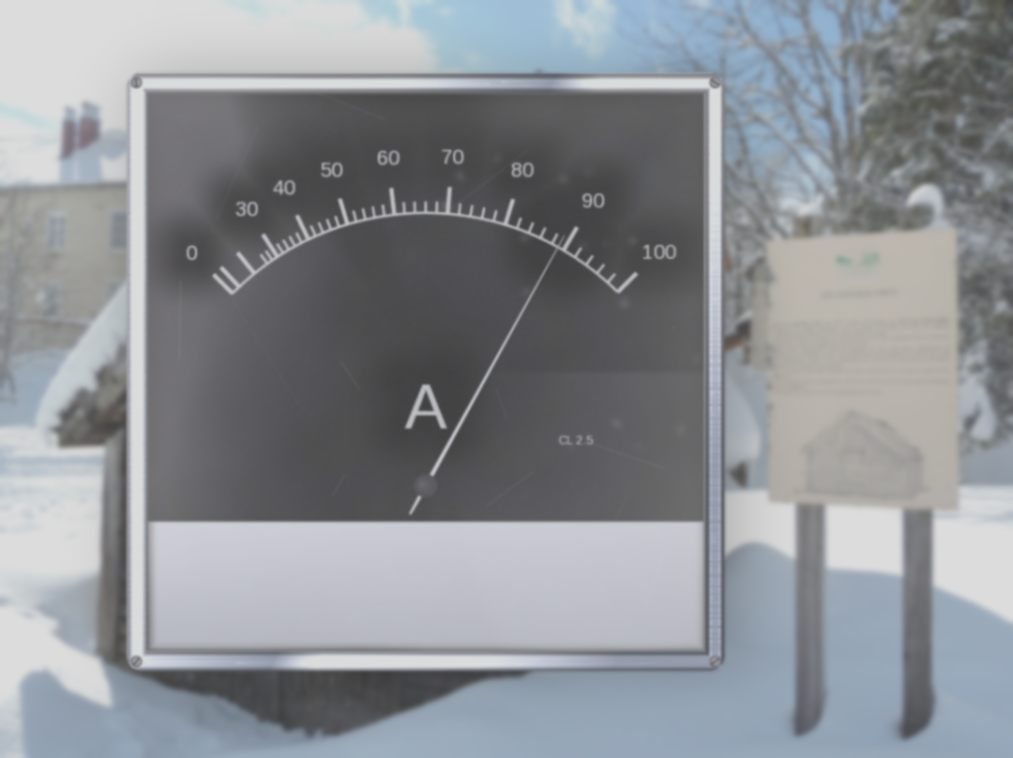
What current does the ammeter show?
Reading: 89 A
